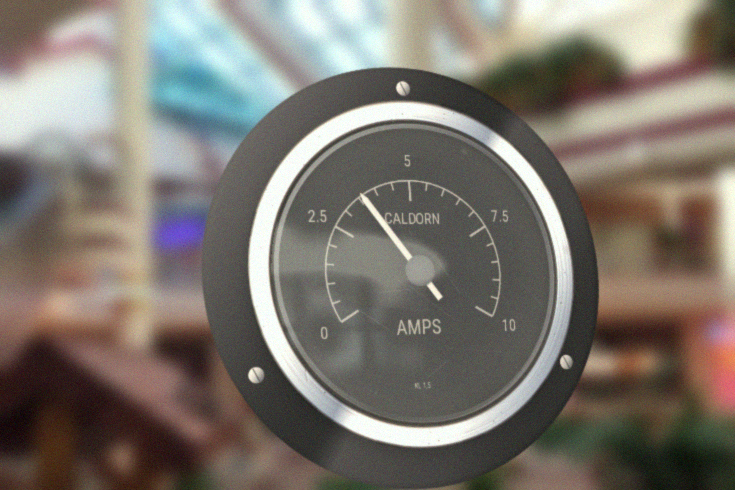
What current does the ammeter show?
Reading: 3.5 A
